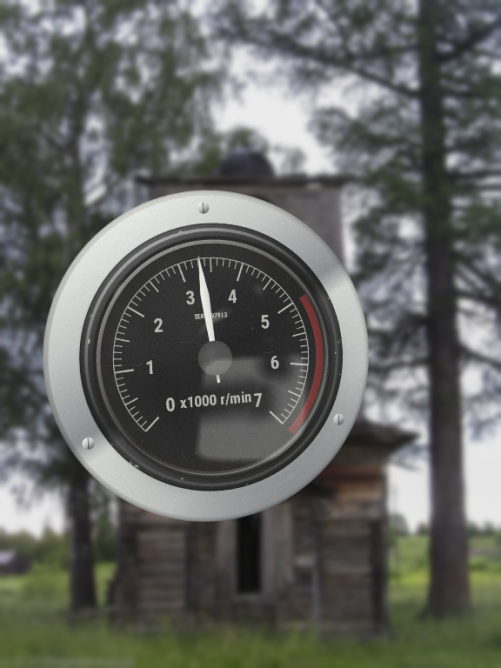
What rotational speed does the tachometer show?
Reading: 3300 rpm
